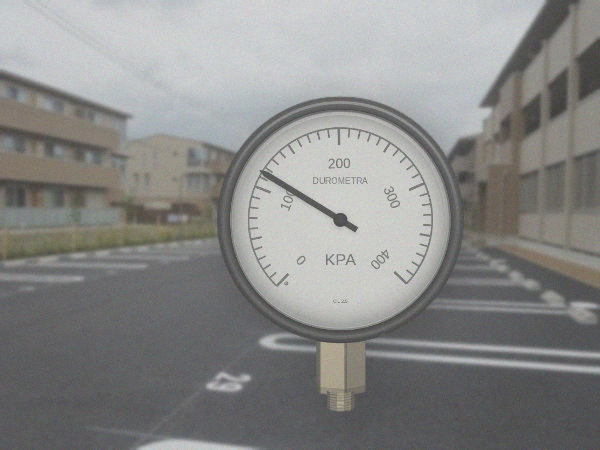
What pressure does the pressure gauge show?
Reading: 115 kPa
